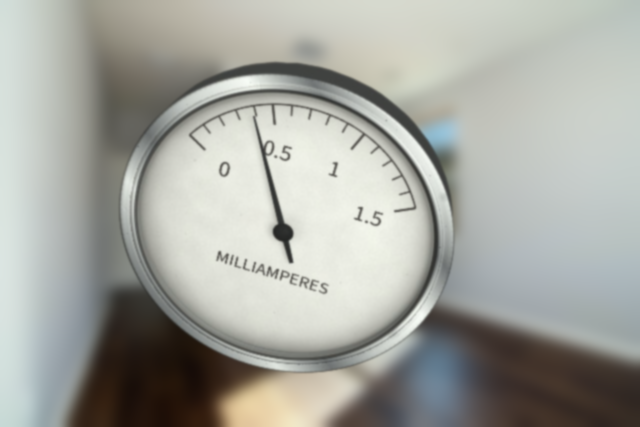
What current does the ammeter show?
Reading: 0.4 mA
